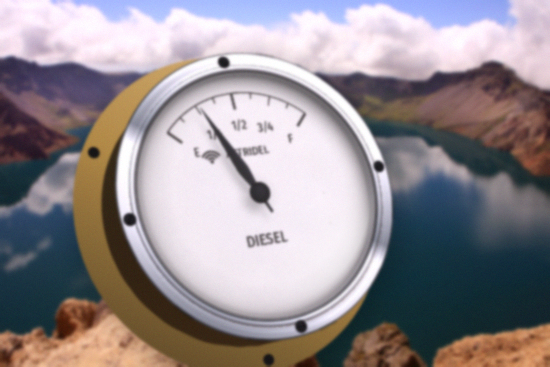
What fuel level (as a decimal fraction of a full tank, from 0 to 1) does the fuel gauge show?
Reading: 0.25
